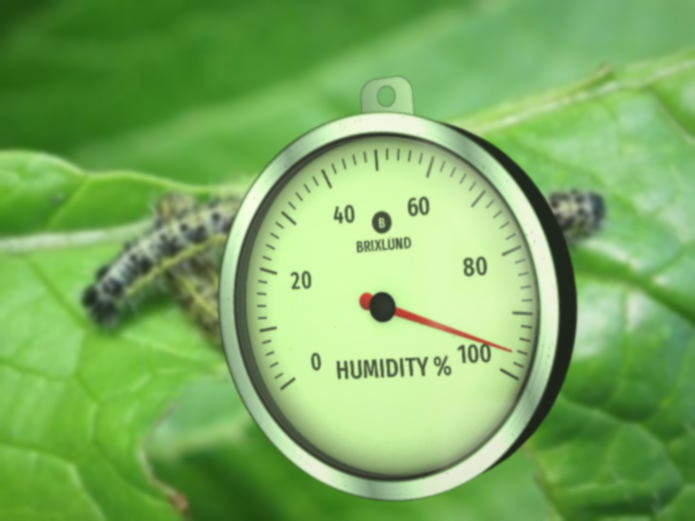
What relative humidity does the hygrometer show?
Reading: 96 %
